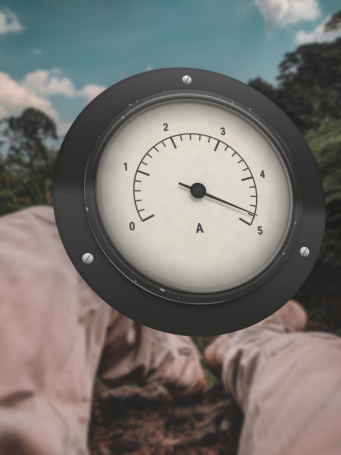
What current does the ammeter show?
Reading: 4.8 A
